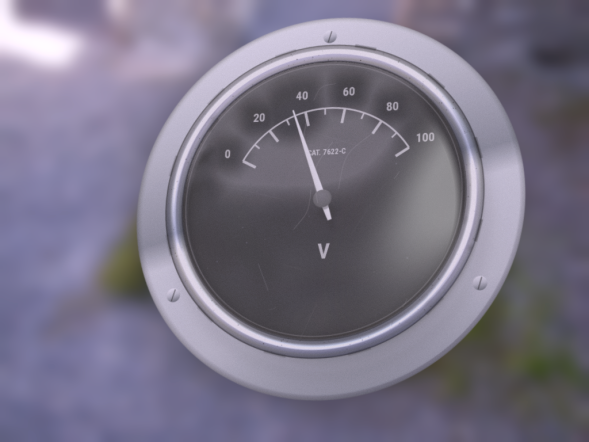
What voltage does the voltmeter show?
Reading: 35 V
